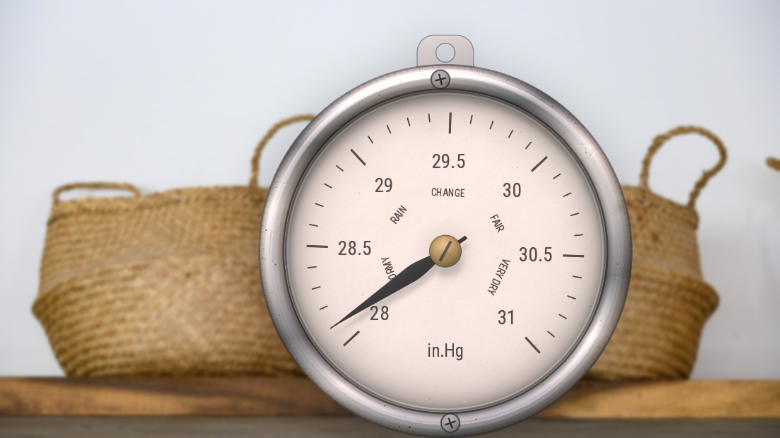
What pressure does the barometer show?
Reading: 28.1 inHg
